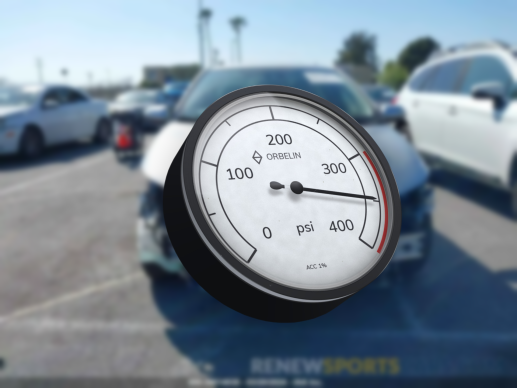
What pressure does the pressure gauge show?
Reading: 350 psi
